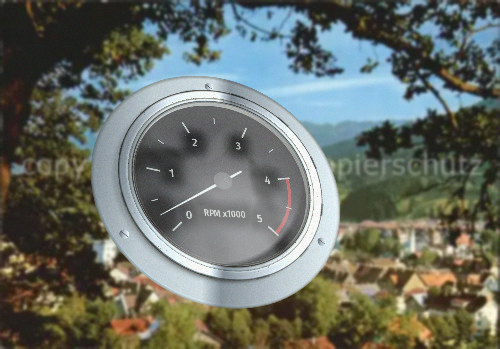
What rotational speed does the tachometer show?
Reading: 250 rpm
